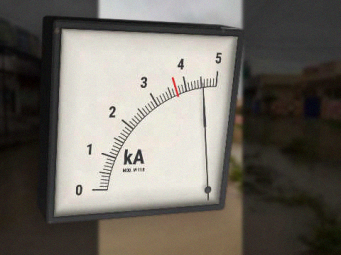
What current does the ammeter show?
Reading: 4.5 kA
